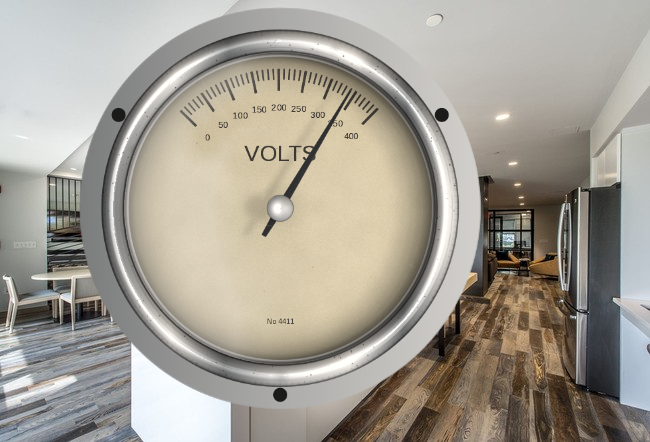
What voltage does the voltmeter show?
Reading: 340 V
